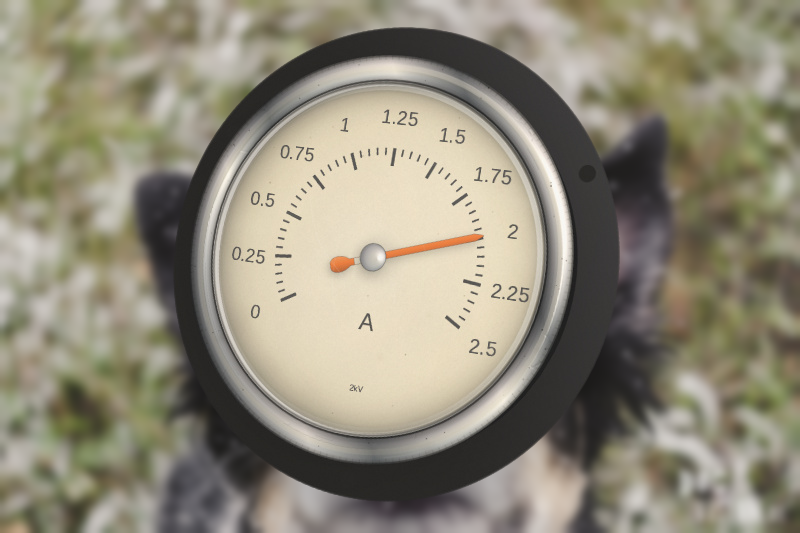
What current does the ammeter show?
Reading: 2 A
